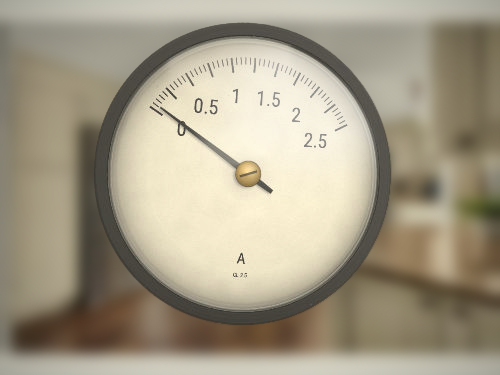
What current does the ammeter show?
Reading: 0.05 A
